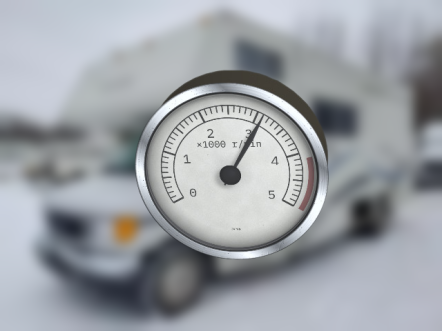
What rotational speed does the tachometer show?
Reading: 3100 rpm
